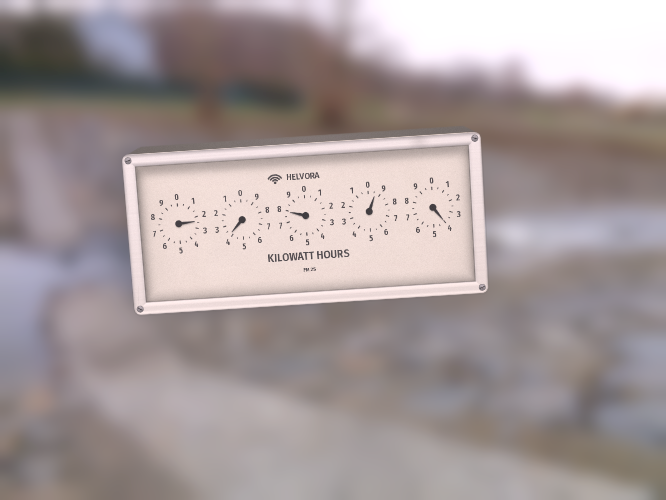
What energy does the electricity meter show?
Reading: 23794 kWh
